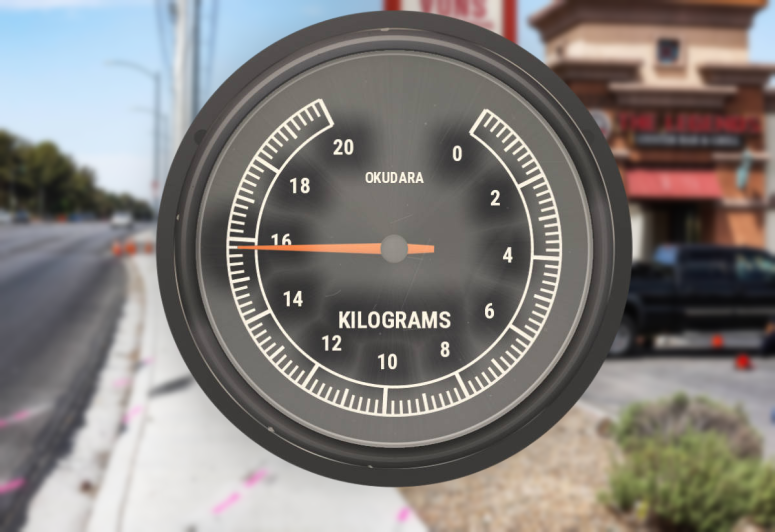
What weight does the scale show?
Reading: 15.8 kg
